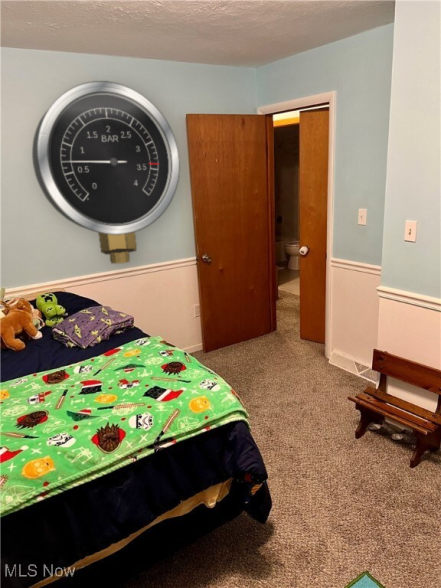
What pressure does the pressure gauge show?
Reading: 0.7 bar
